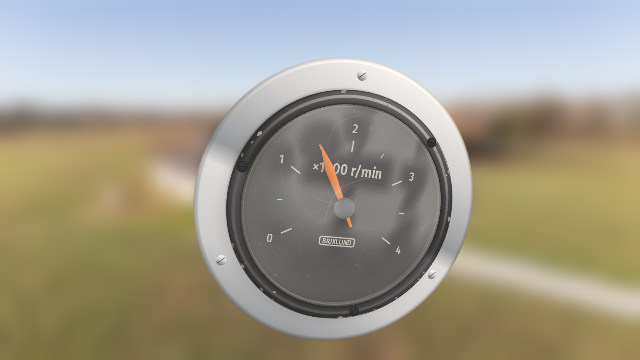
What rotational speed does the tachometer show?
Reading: 1500 rpm
